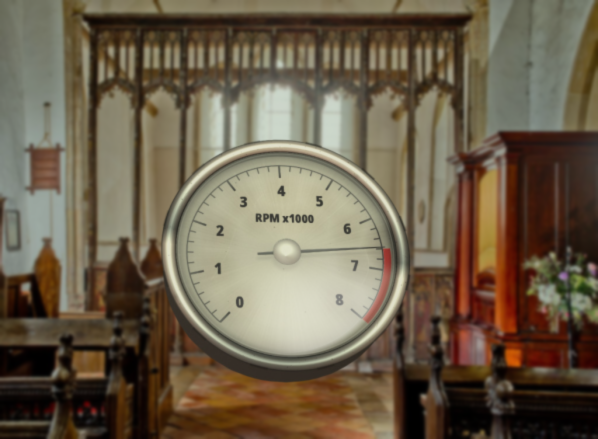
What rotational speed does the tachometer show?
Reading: 6600 rpm
